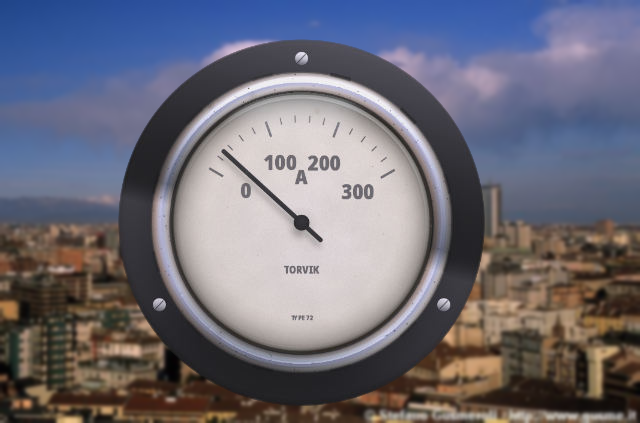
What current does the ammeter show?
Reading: 30 A
